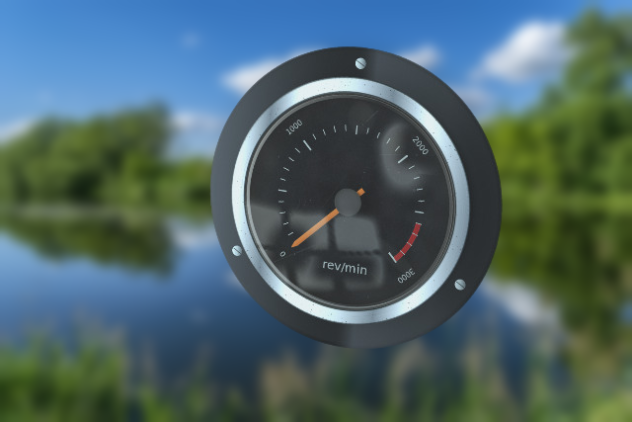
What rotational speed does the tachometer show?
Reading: 0 rpm
